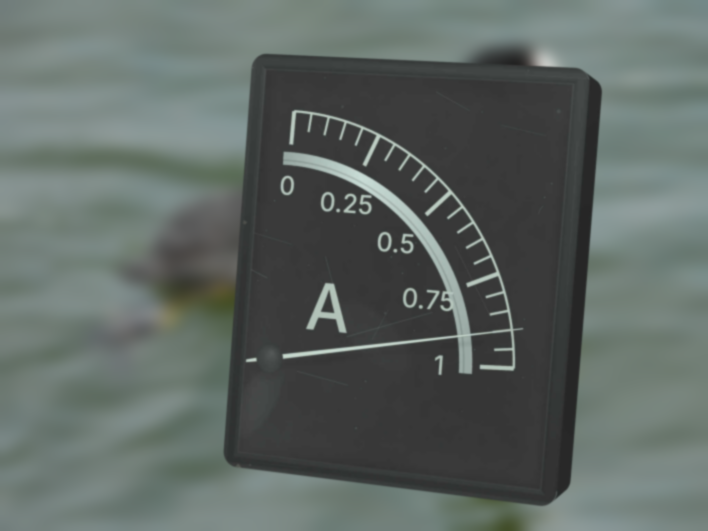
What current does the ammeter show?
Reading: 0.9 A
